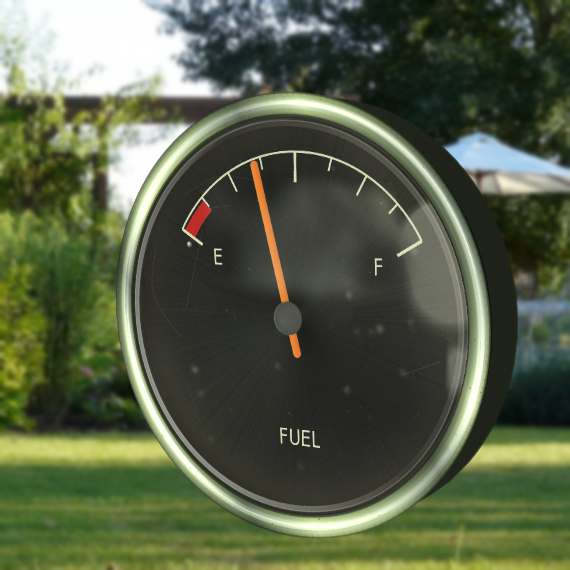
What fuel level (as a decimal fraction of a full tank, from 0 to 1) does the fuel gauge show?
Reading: 0.375
